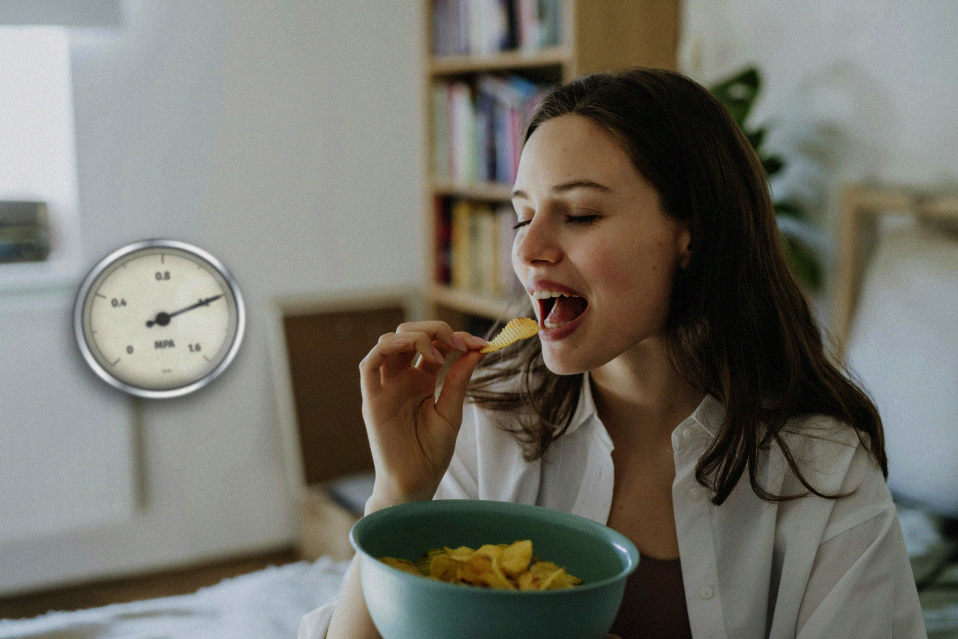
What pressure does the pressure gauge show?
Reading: 1.2 MPa
